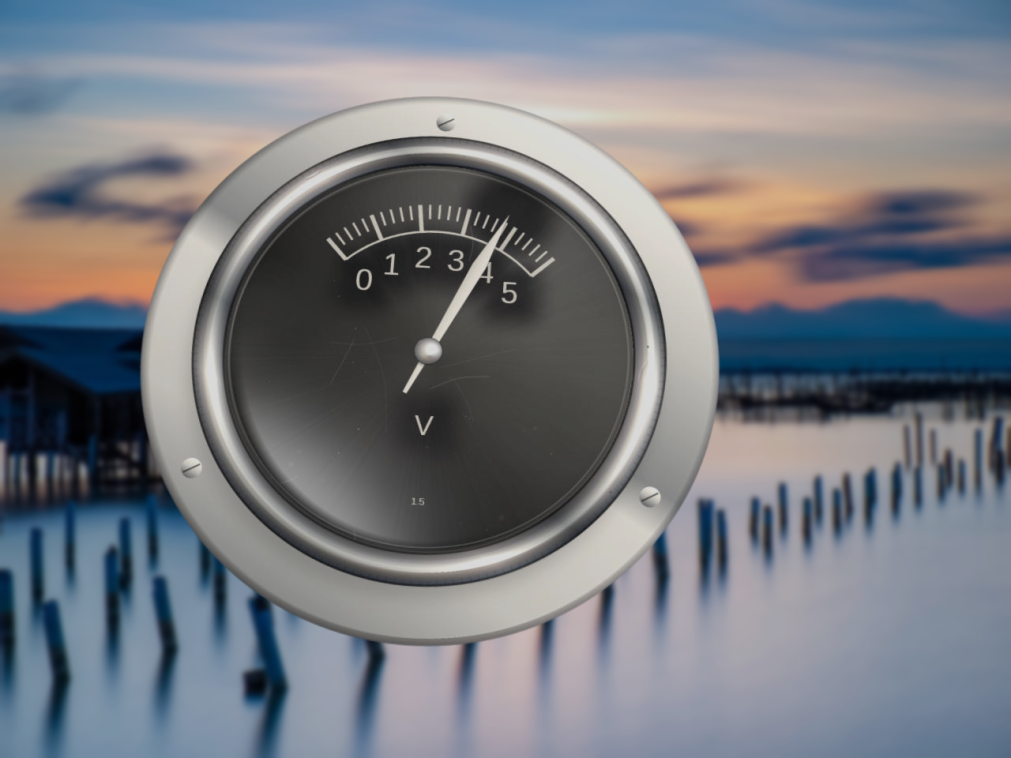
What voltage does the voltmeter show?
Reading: 3.8 V
